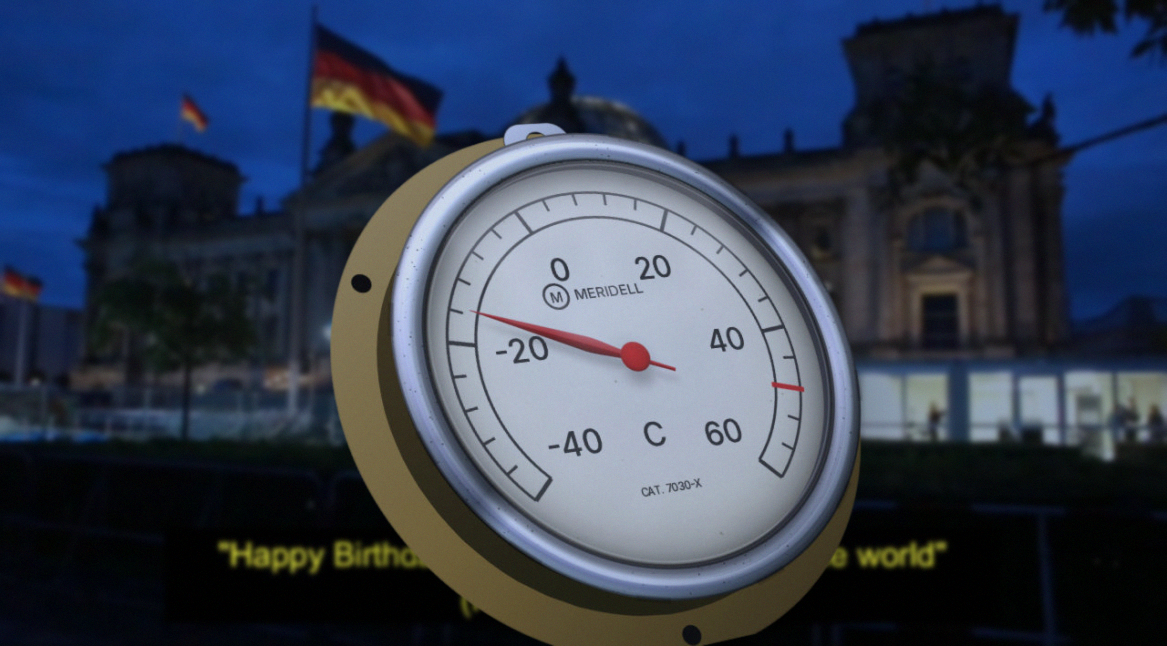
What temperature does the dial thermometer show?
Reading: -16 °C
